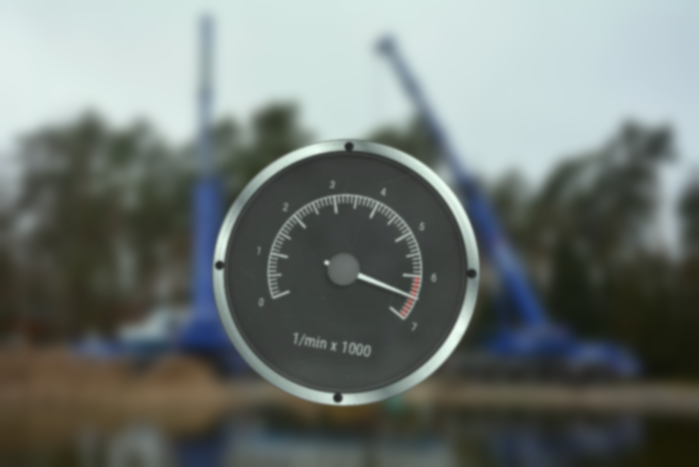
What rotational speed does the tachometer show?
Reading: 6500 rpm
